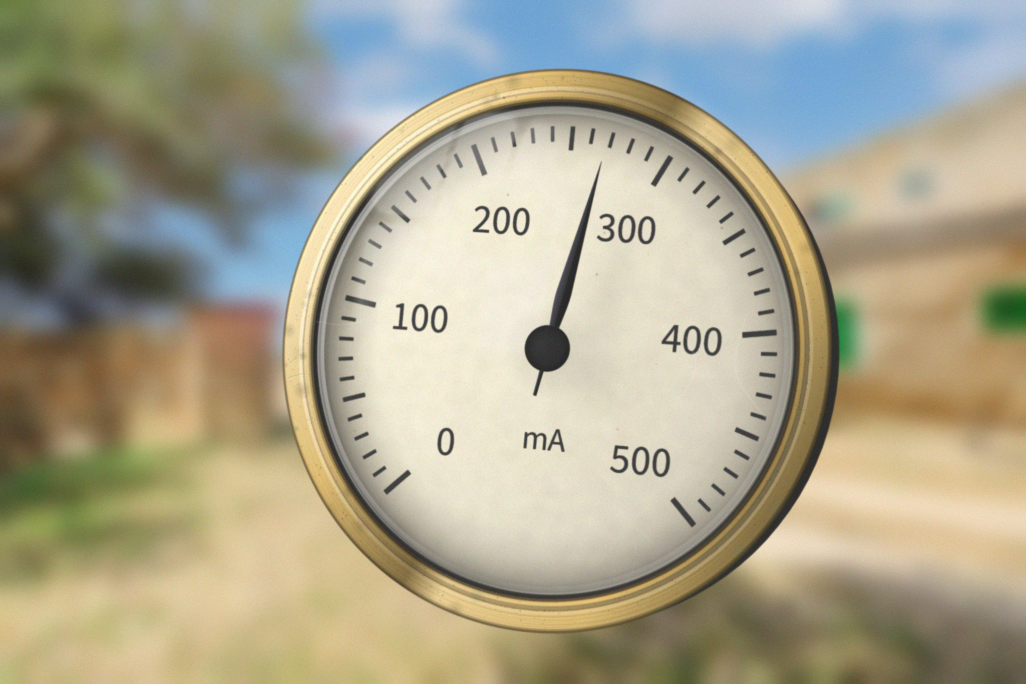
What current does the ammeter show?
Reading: 270 mA
